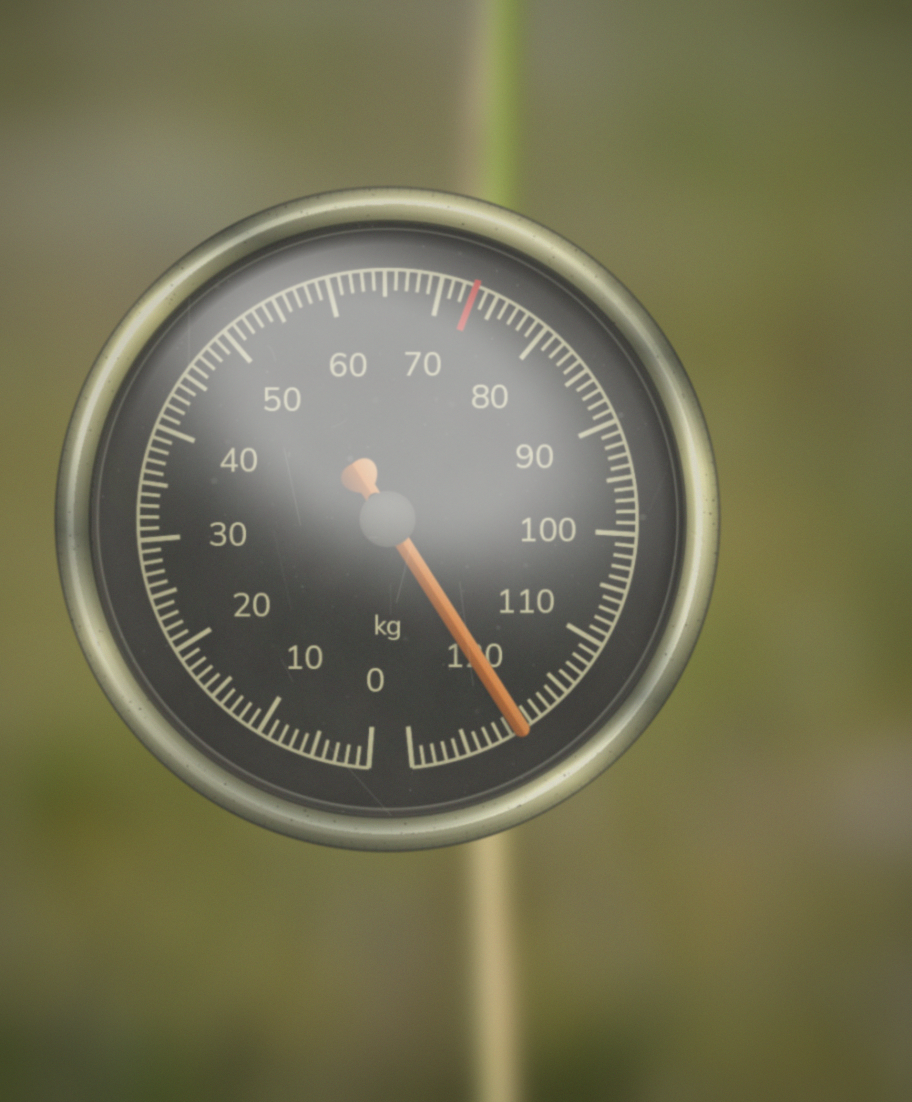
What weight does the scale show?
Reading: 120 kg
